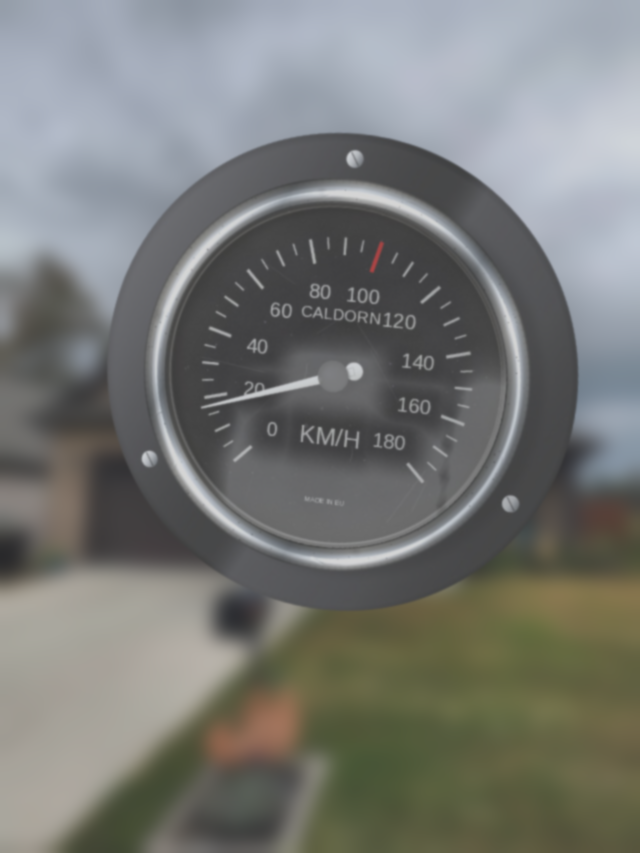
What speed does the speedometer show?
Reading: 17.5 km/h
